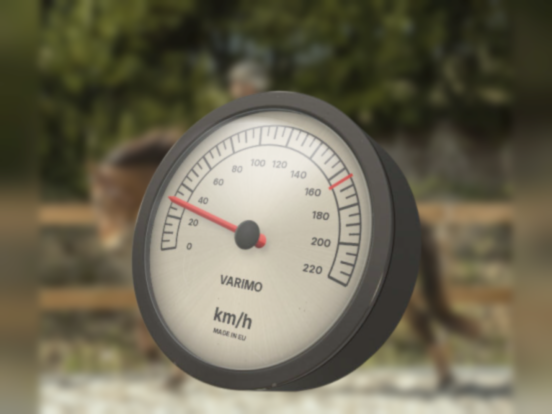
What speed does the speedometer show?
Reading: 30 km/h
